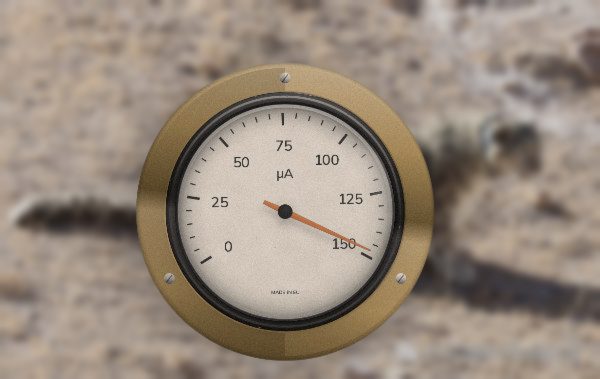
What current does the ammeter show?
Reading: 147.5 µA
